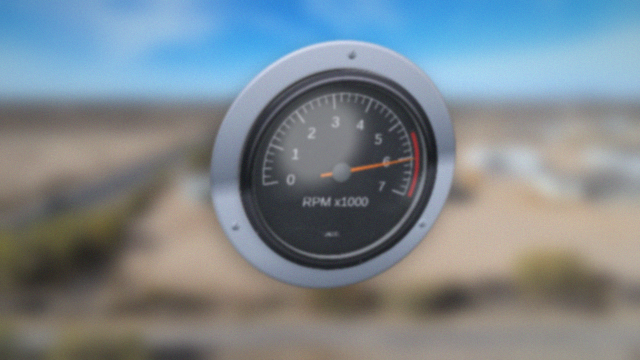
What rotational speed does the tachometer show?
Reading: 6000 rpm
